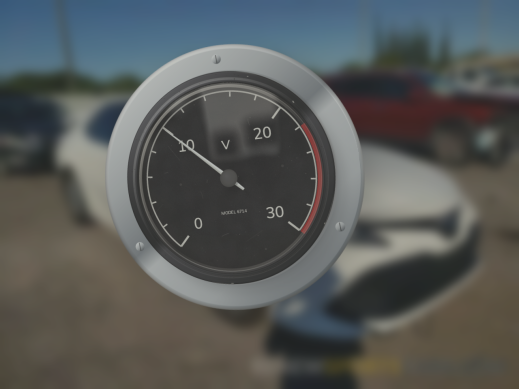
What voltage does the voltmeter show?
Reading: 10 V
